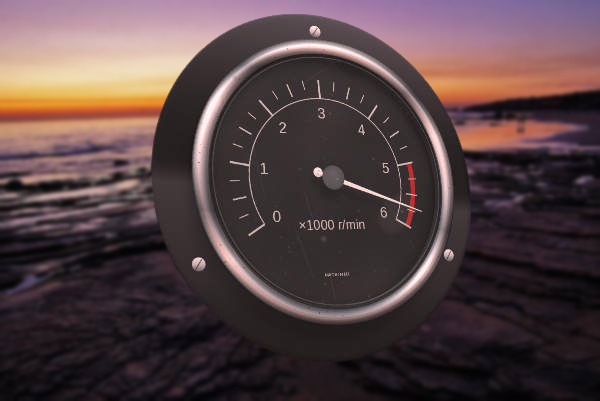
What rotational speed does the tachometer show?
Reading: 5750 rpm
